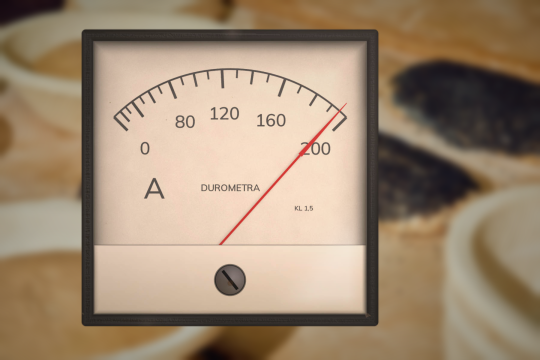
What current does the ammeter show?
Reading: 195 A
